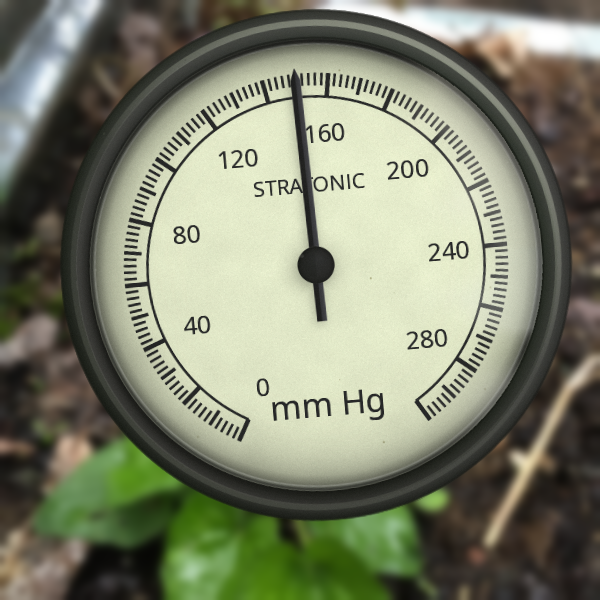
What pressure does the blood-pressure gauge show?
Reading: 150 mmHg
